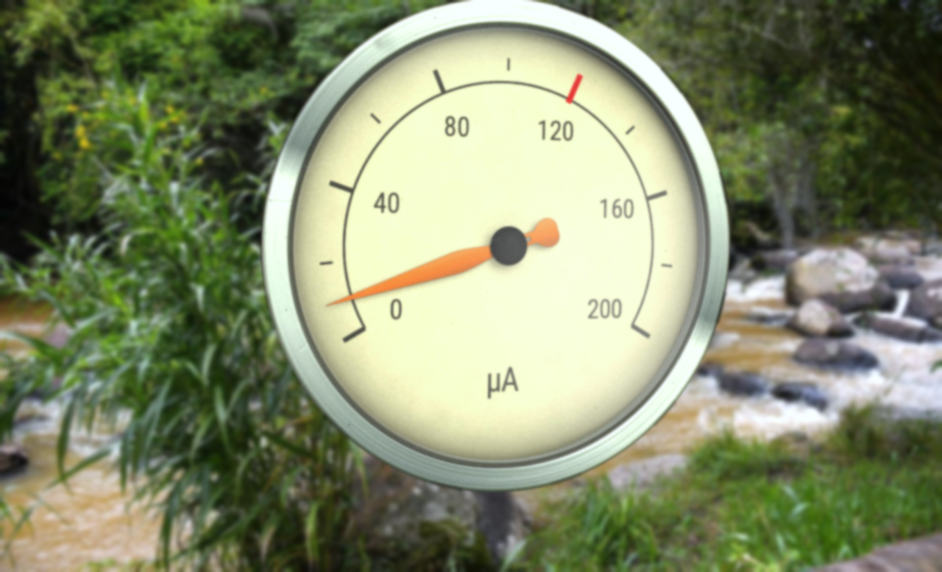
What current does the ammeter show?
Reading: 10 µA
